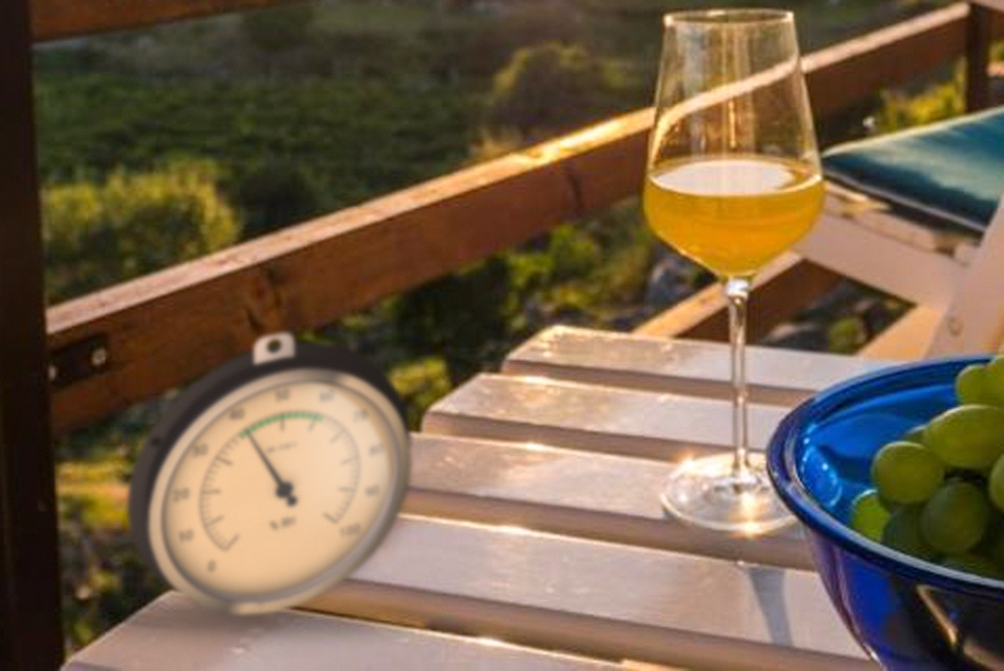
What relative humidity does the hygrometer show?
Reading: 40 %
